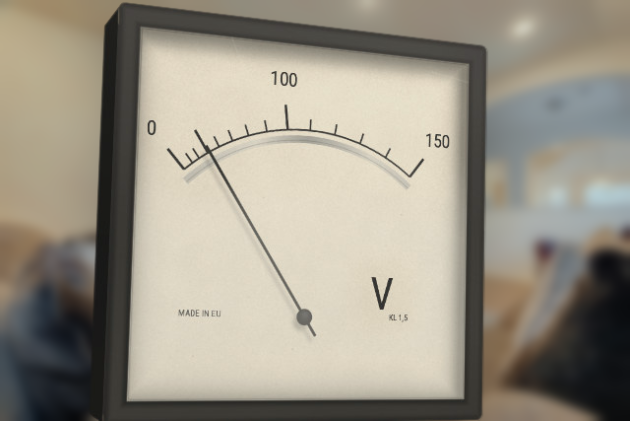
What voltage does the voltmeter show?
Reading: 50 V
